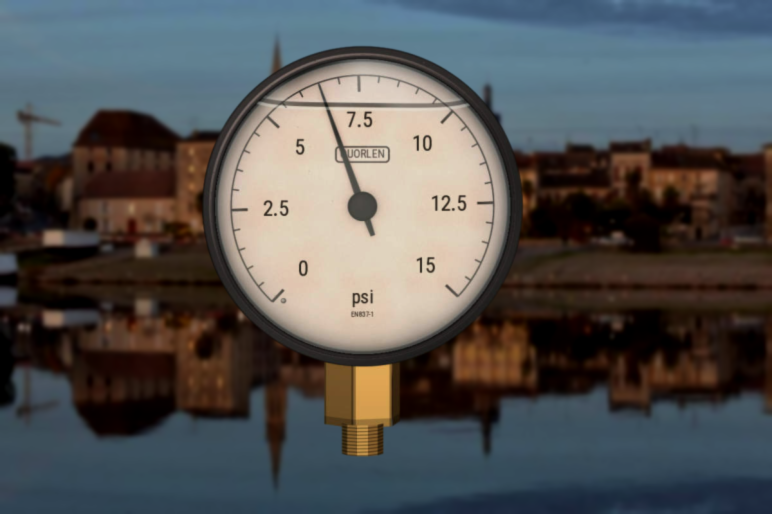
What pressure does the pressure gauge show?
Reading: 6.5 psi
